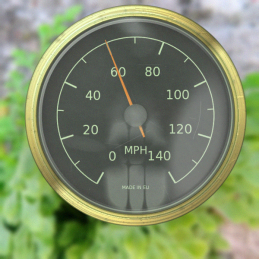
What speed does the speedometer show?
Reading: 60 mph
